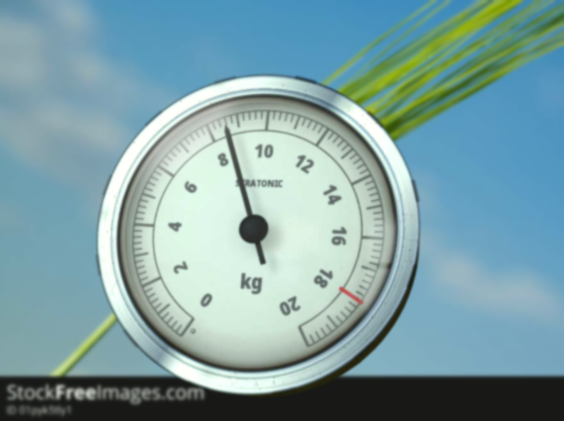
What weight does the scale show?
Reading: 8.6 kg
